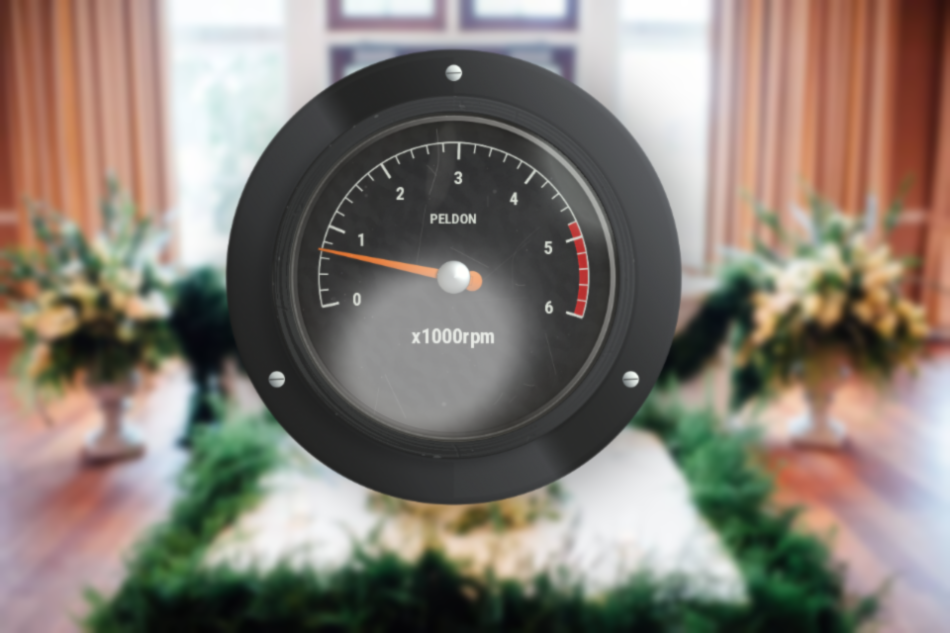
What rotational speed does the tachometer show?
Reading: 700 rpm
